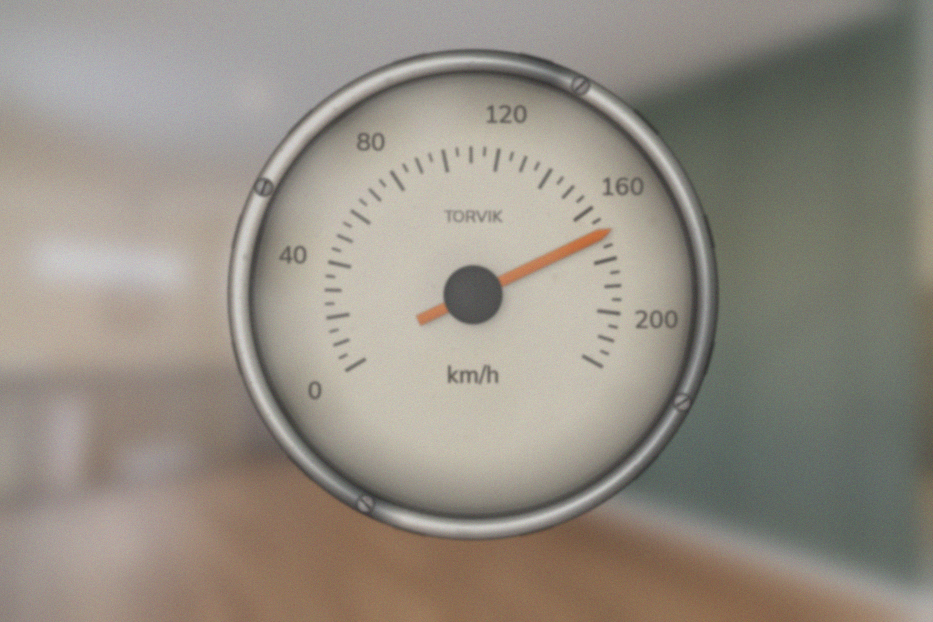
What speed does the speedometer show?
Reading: 170 km/h
